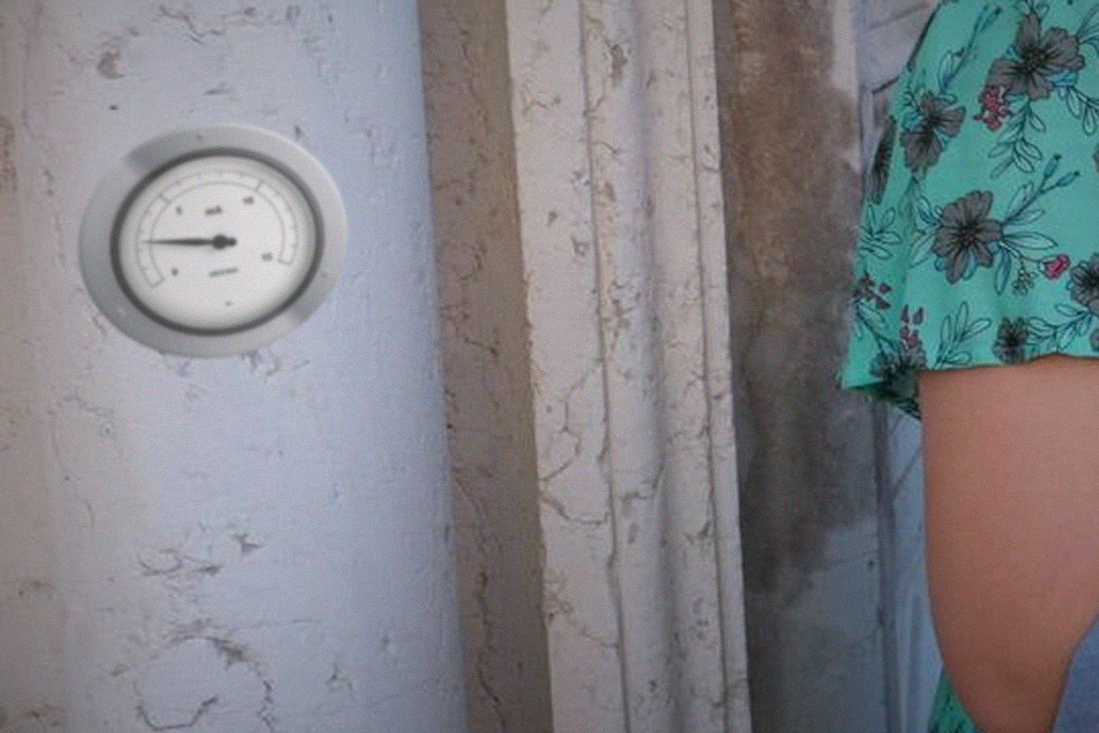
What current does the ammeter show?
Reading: 2.5 mA
